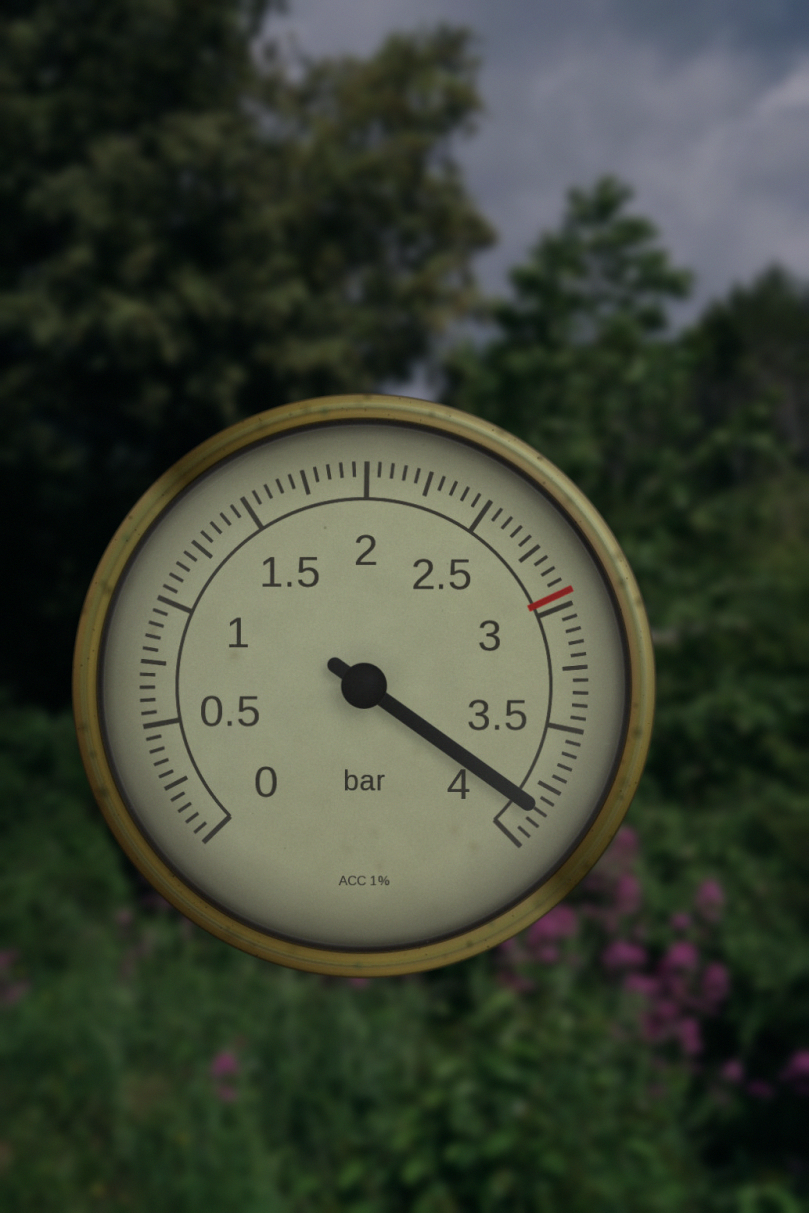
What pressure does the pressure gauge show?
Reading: 3.85 bar
